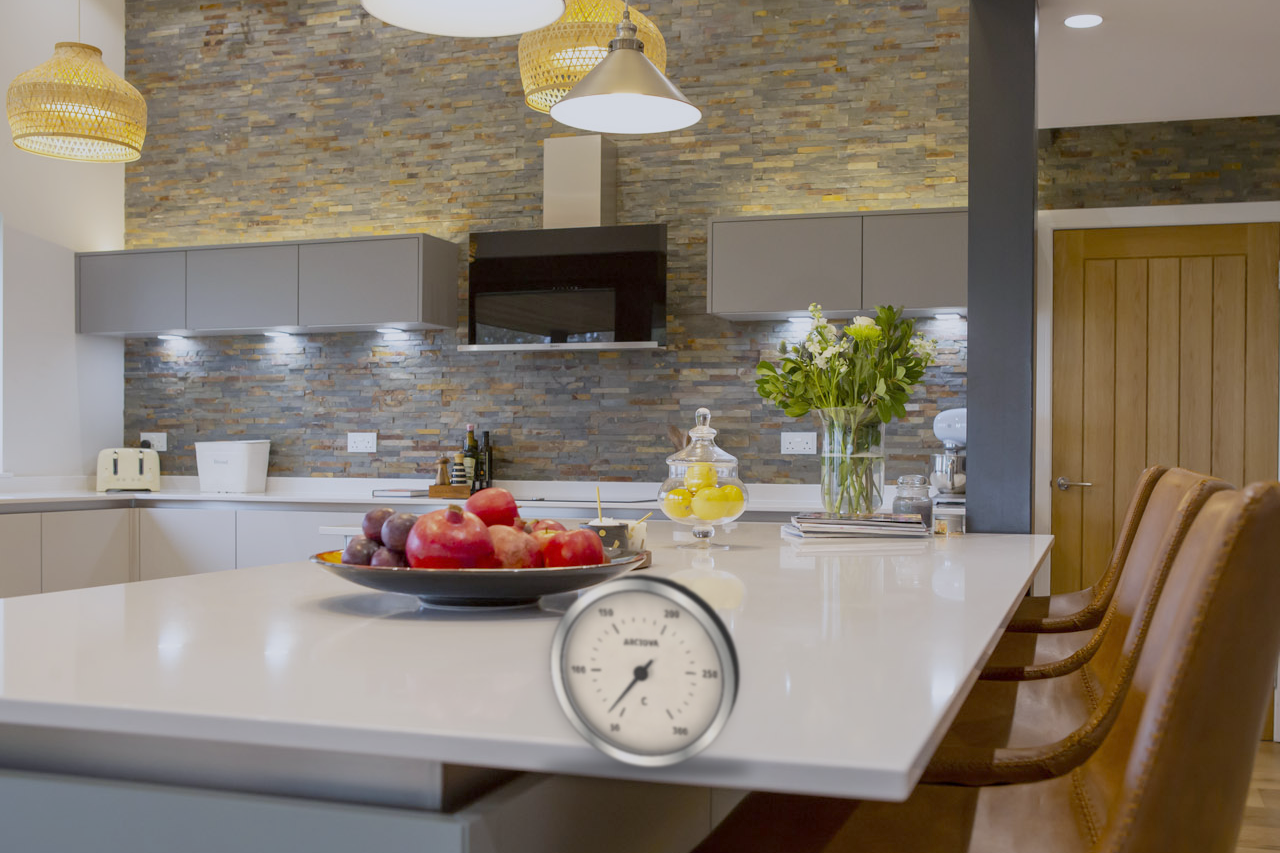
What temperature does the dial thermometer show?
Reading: 60 °C
